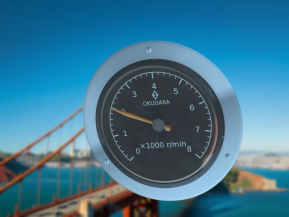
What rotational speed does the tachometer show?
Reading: 2000 rpm
